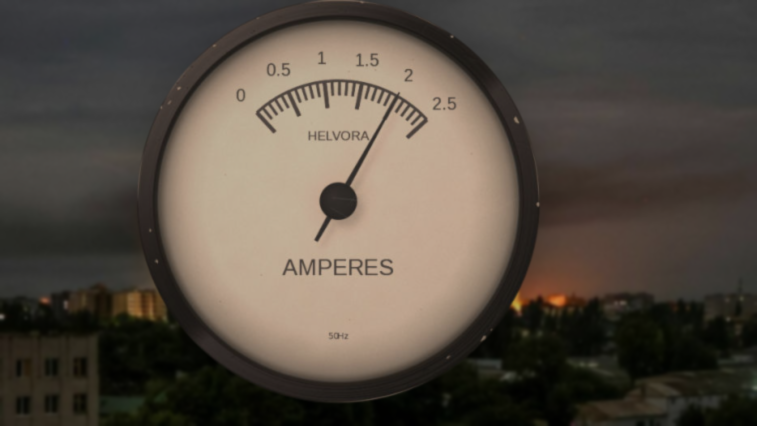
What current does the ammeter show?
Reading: 2 A
